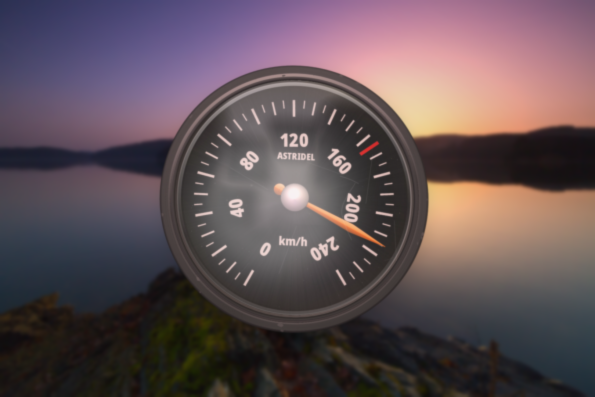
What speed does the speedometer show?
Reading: 215 km/h
